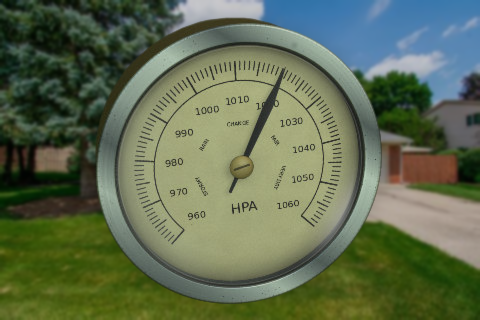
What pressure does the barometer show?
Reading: 1020 hPa
